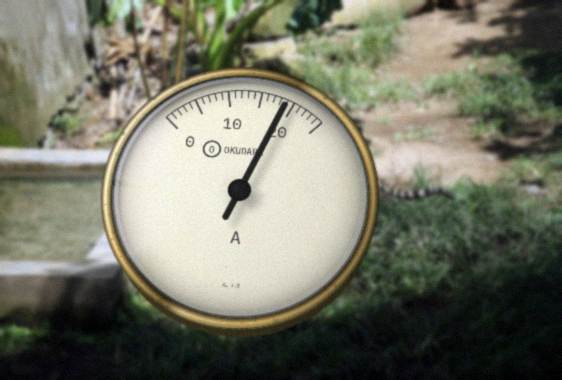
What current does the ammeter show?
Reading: 19 A
